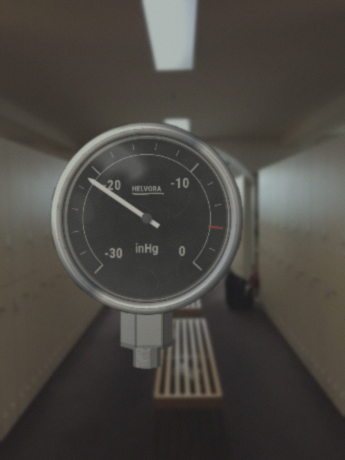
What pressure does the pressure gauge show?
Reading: -21 inHg
